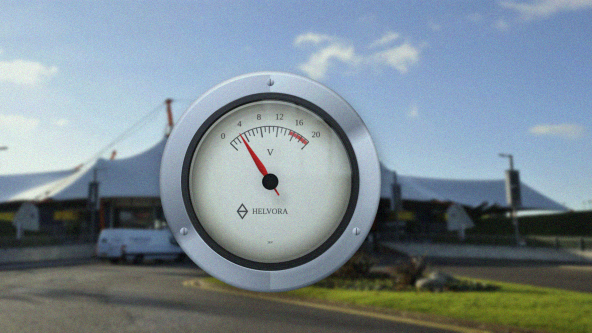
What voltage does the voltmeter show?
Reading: 3 V
